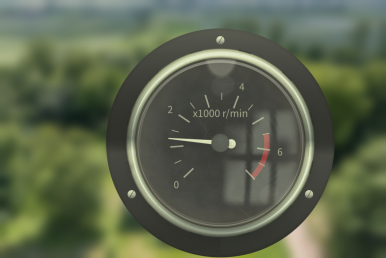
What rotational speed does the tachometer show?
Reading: 1250 rpm
